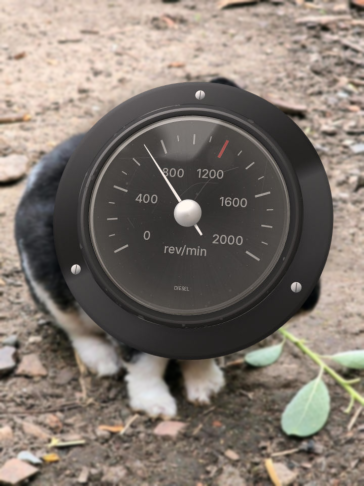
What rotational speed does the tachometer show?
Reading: 700 rpm
